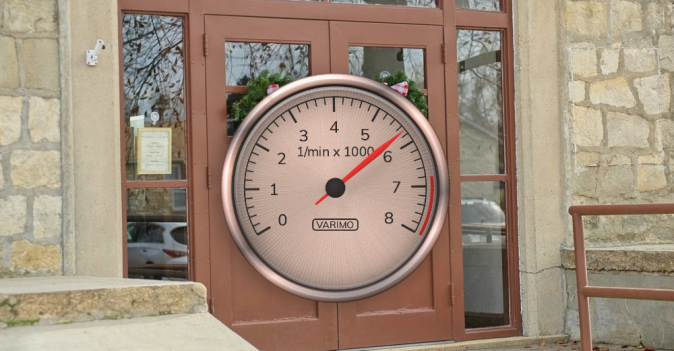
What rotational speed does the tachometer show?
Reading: 5700 rpm
